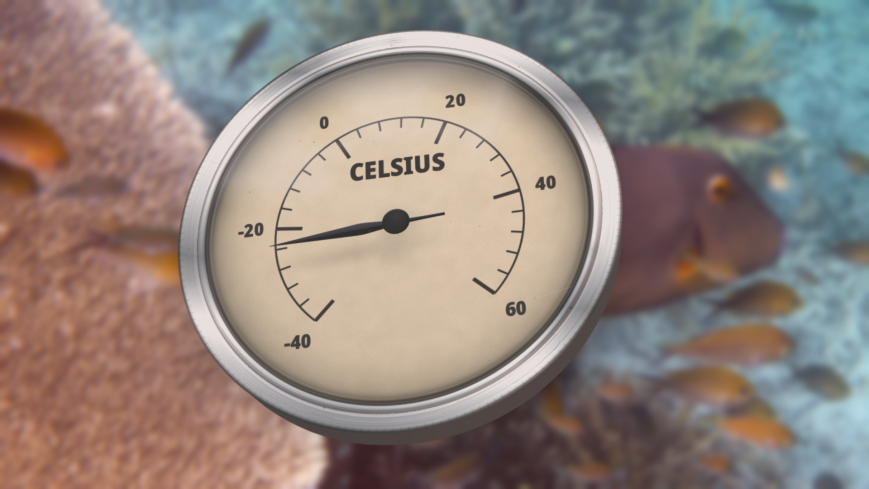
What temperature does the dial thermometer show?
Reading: -24 °C
